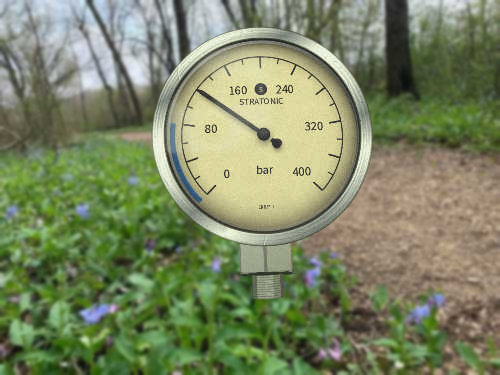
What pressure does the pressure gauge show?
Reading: 120 bar
